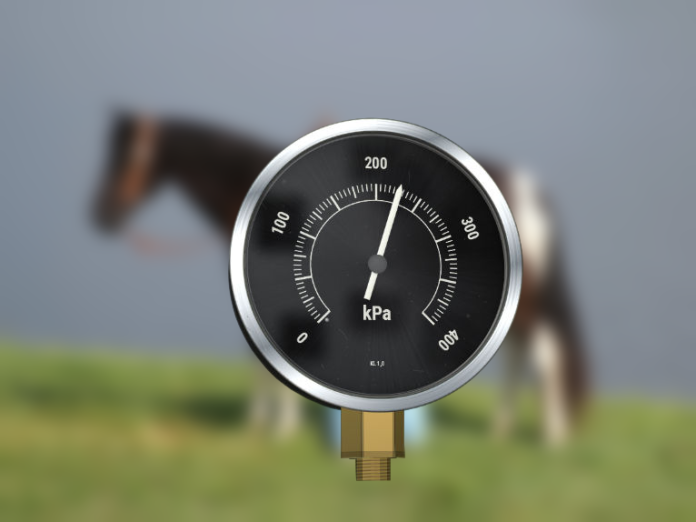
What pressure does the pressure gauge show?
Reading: 225 kPa
